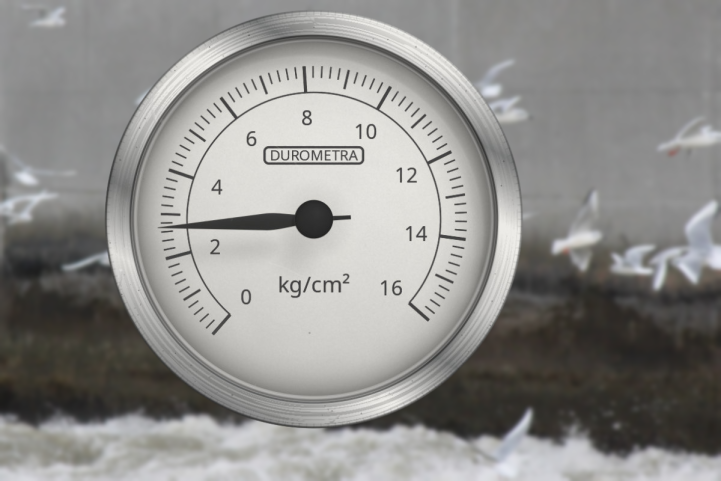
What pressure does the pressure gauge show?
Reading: 2.7 kg/cm²
